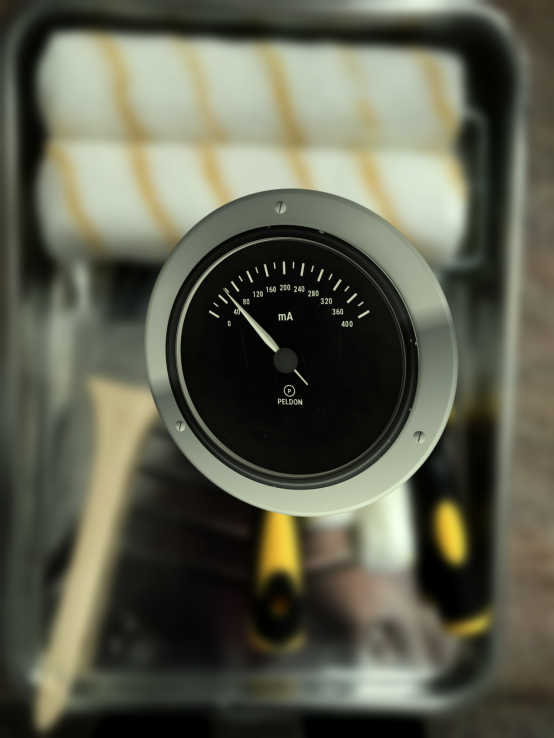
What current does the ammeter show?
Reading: 60 mA
